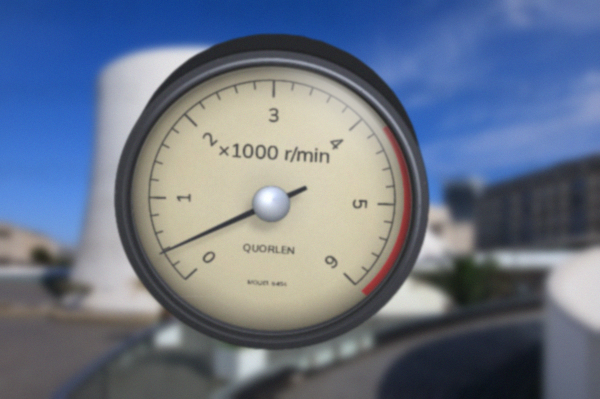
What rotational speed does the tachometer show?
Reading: 400 rpm
